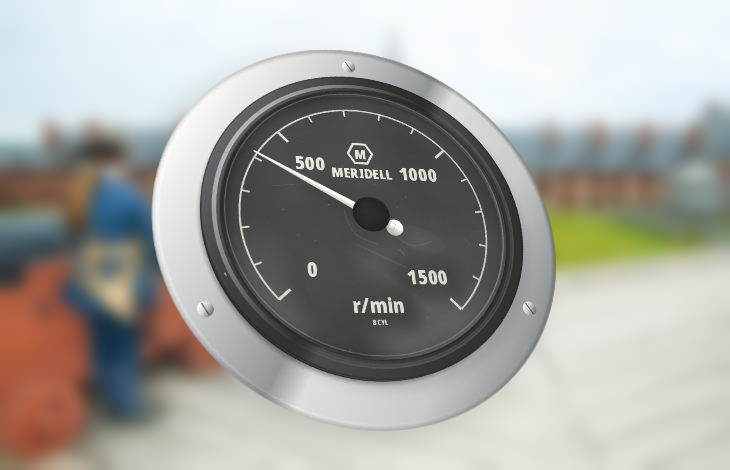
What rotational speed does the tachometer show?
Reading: 400 rpm
